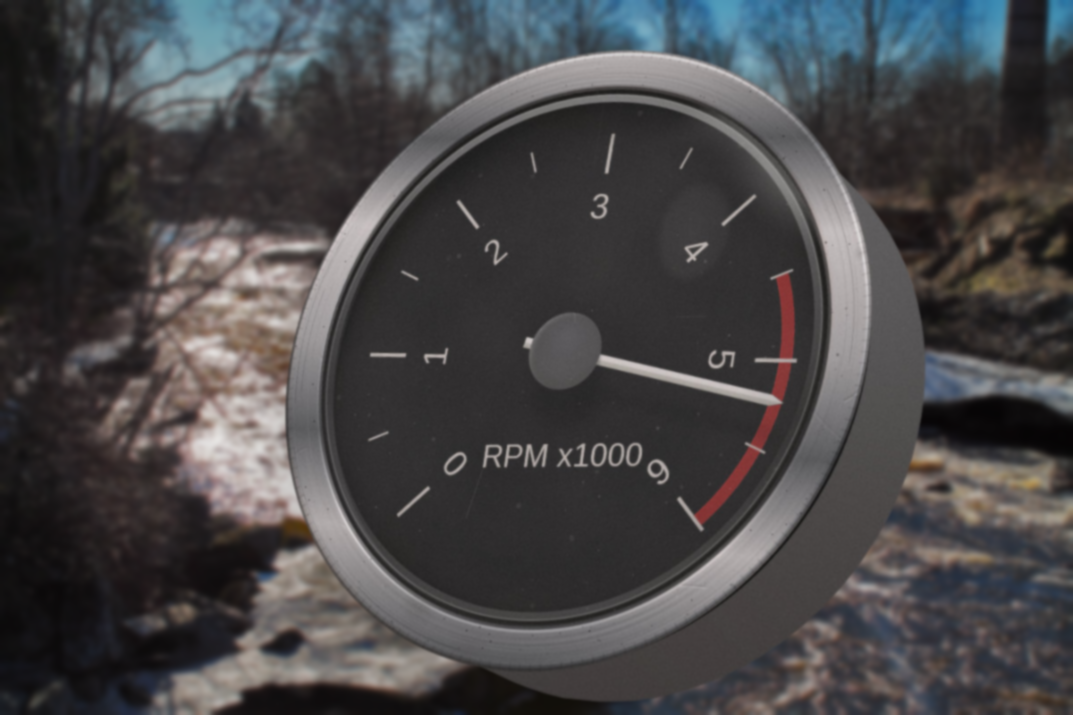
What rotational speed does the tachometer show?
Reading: 5250 rpm
